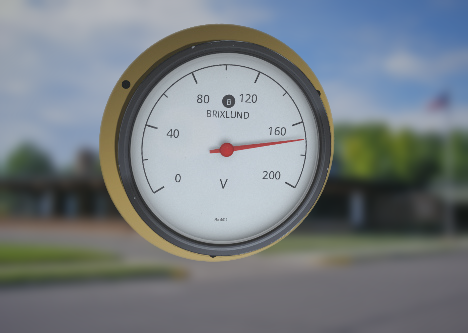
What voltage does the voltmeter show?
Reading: 170 V
